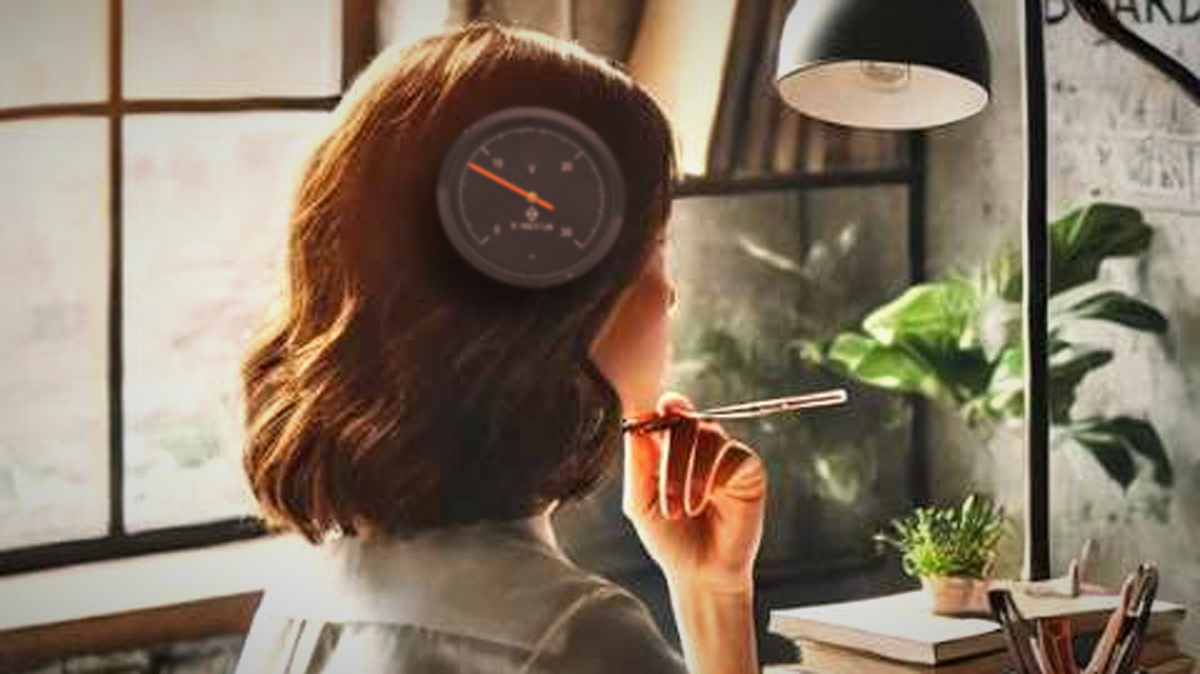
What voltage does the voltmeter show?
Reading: 8 V
